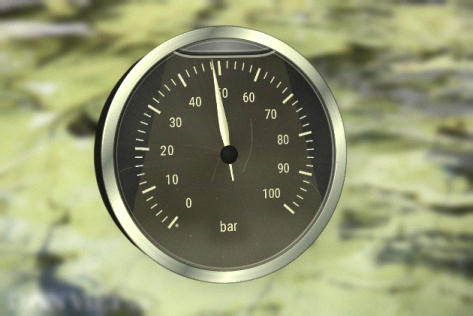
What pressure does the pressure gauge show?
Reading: 48 bar
